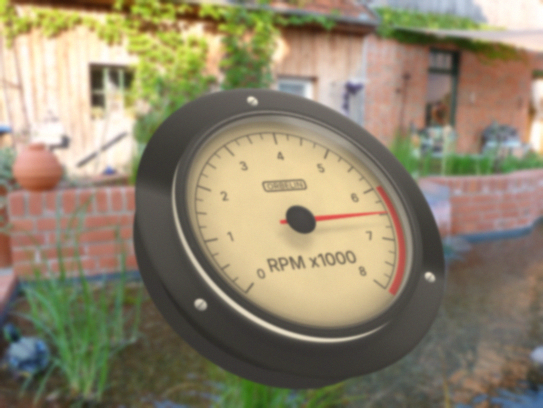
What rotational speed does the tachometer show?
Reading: 6500 rpm
